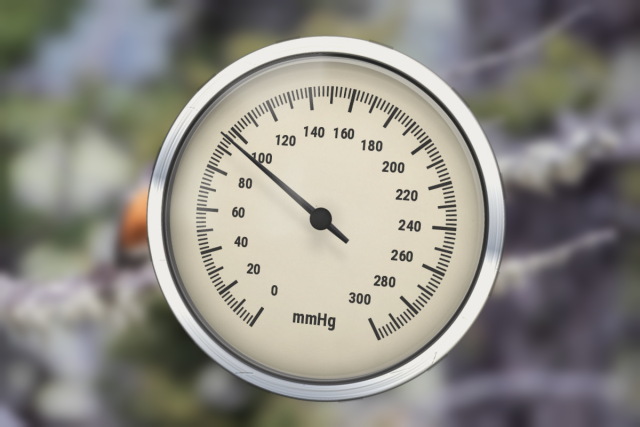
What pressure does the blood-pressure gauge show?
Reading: 96 mmHg
